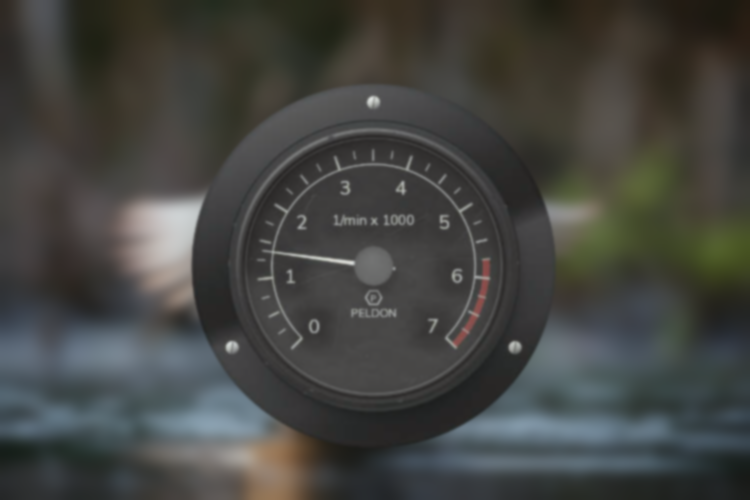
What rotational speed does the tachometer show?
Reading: 1375 rpm
